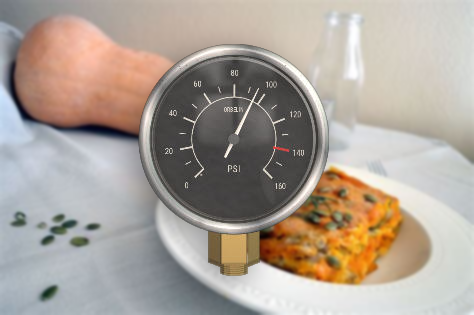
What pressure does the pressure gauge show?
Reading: 95 psi
